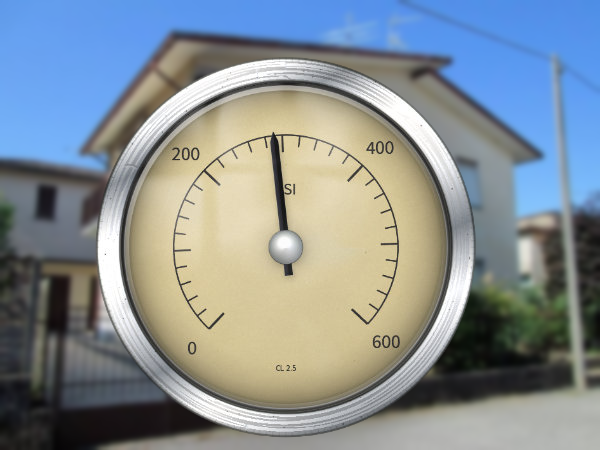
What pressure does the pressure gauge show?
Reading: 290 psi
